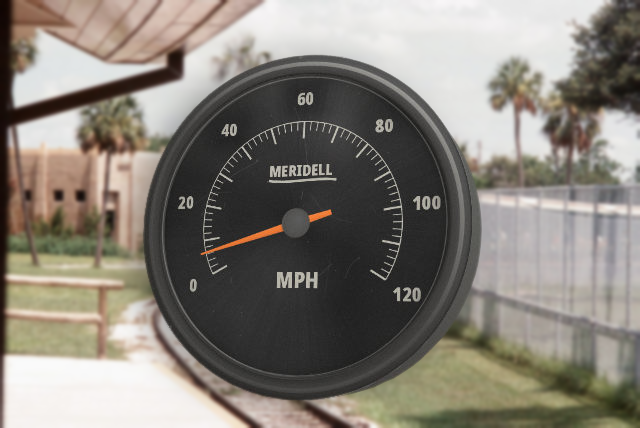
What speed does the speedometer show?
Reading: 6 mph
